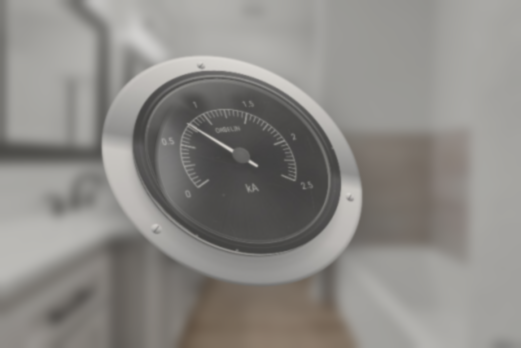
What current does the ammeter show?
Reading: 0.75 kA
